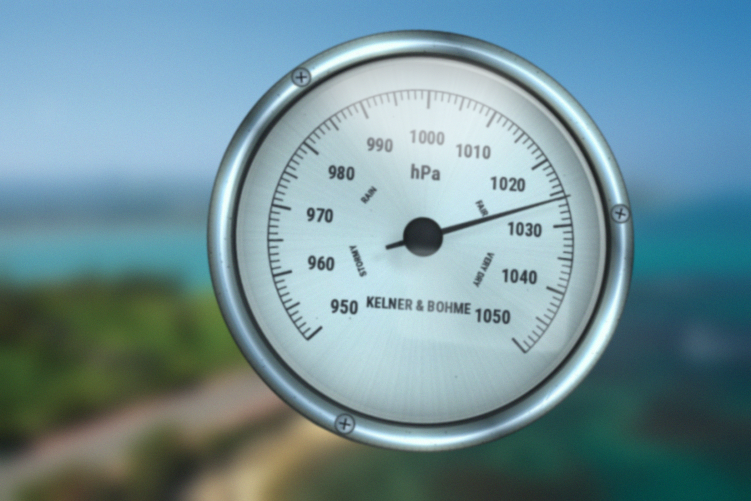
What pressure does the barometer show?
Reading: 1026 hPa
